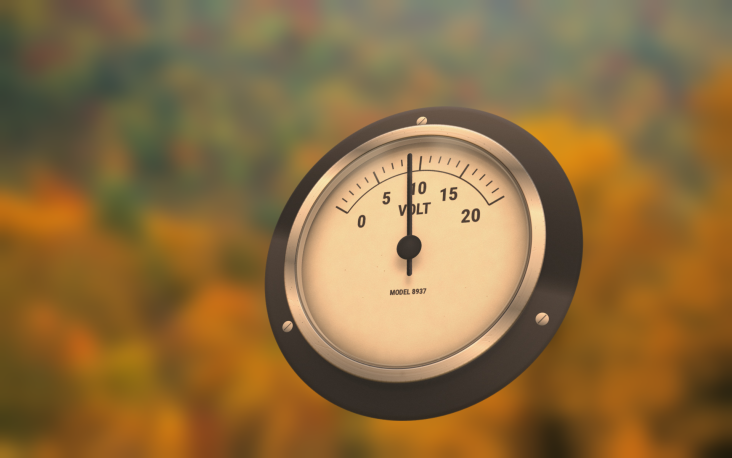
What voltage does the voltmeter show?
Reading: 9 V
